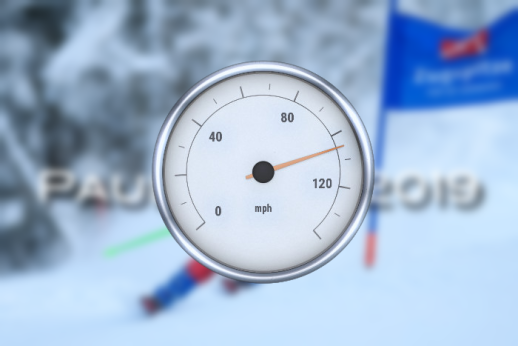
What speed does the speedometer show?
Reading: 105 mph
